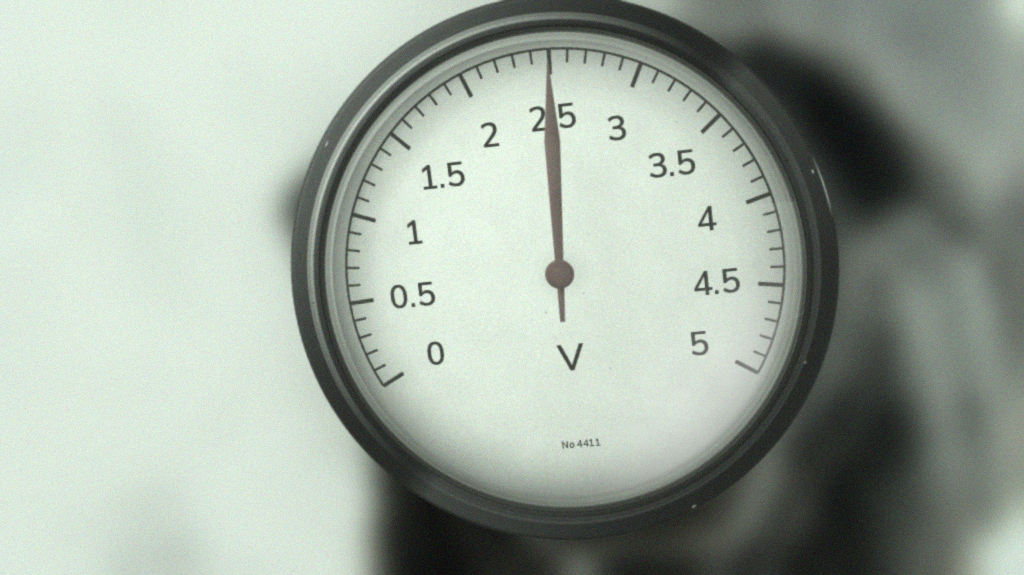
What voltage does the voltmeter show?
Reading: 2.5 V
